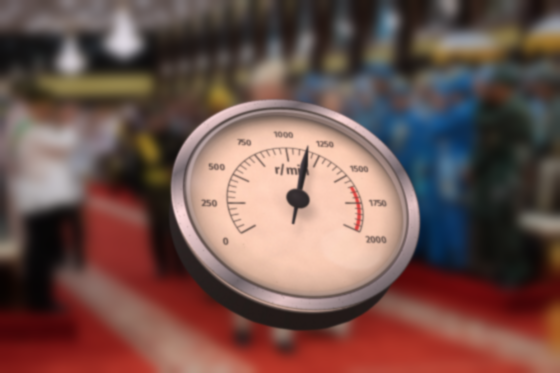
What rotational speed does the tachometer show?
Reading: 1150 rpm
